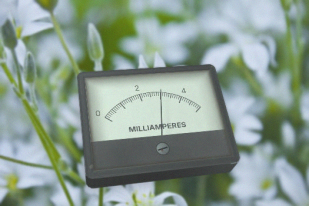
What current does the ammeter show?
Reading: 3 mA
